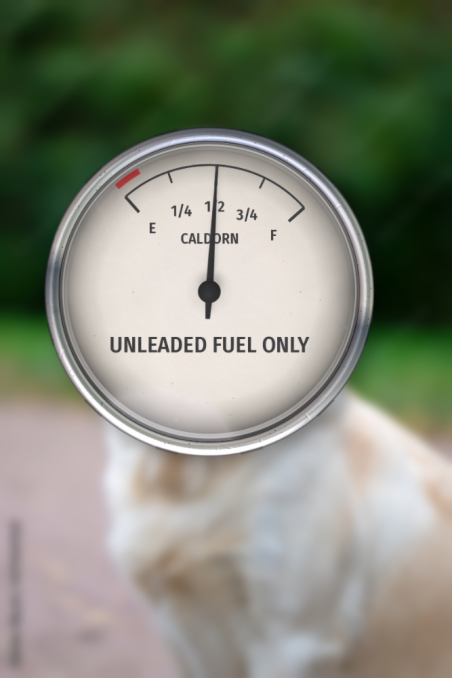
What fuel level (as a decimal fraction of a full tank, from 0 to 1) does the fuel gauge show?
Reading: 0.5
